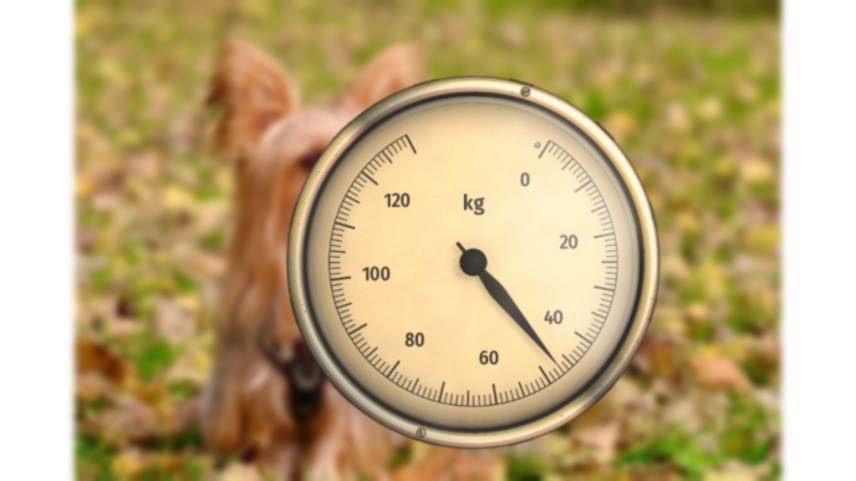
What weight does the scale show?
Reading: 47 kg
